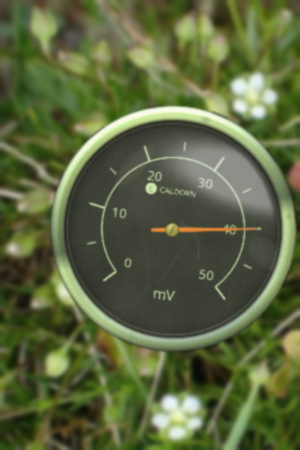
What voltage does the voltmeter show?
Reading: 40 mV
